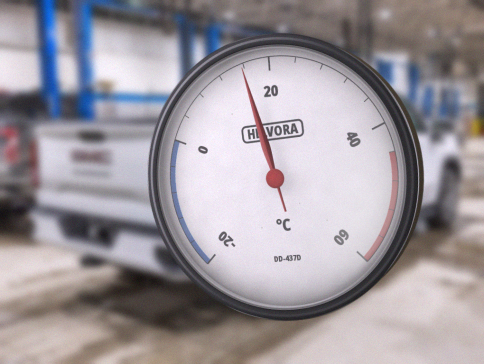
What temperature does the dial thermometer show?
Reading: 16 °C
